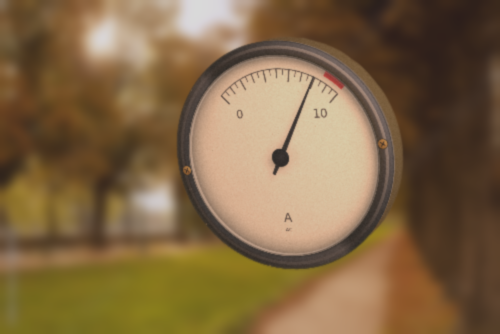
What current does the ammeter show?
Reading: 8 A
